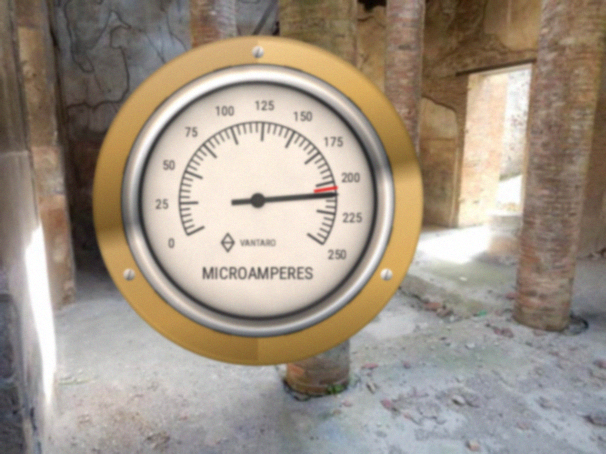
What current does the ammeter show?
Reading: 210 µA
